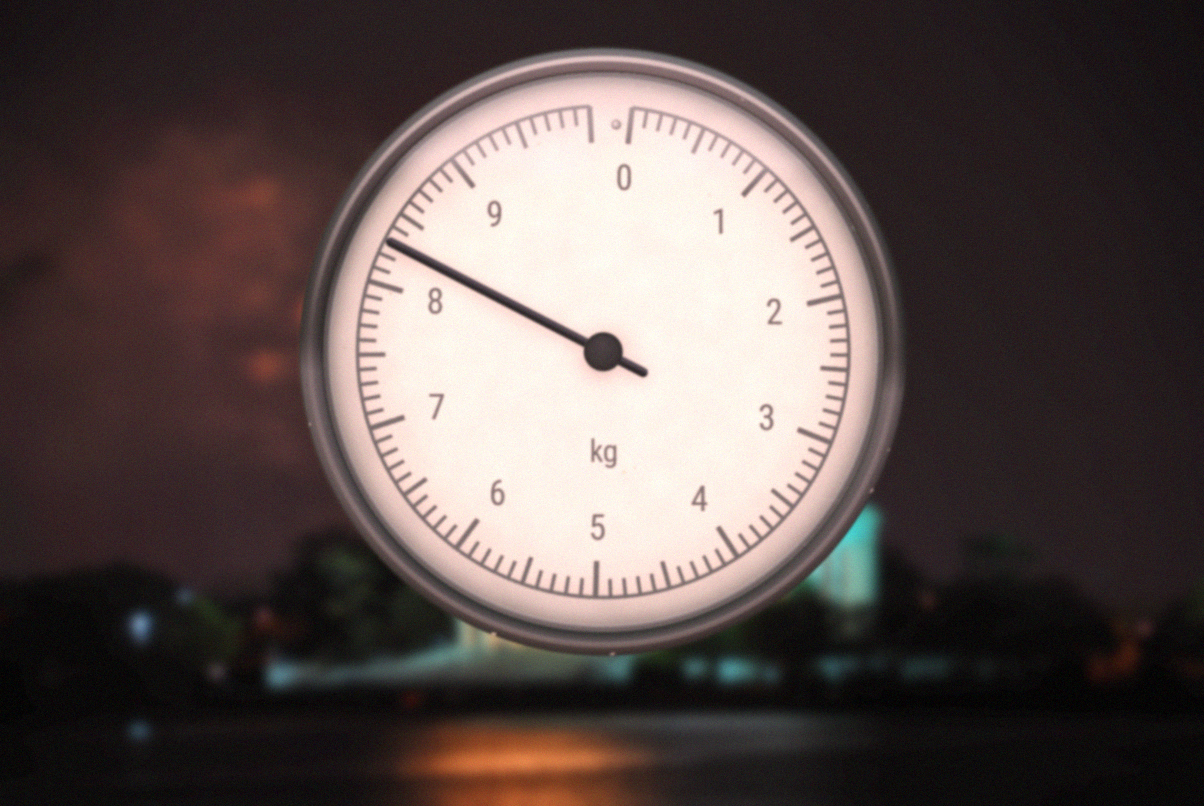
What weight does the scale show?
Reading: 8.3 kg
